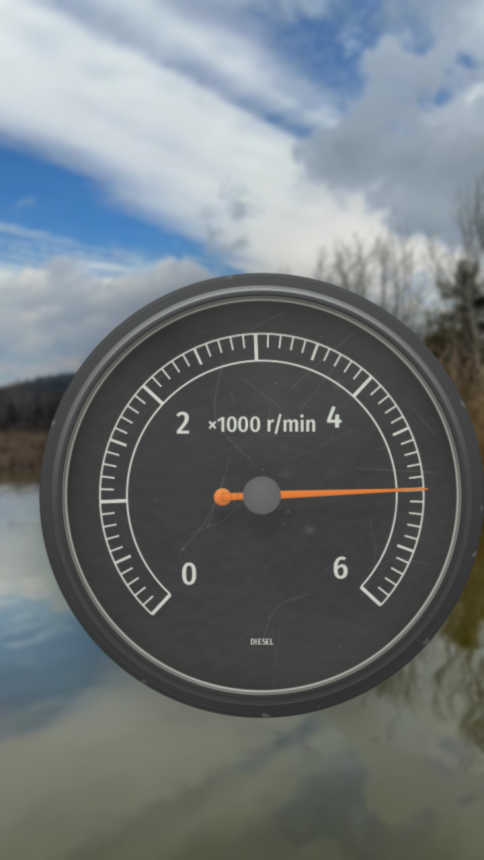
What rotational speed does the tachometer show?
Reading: 5000 rpm
